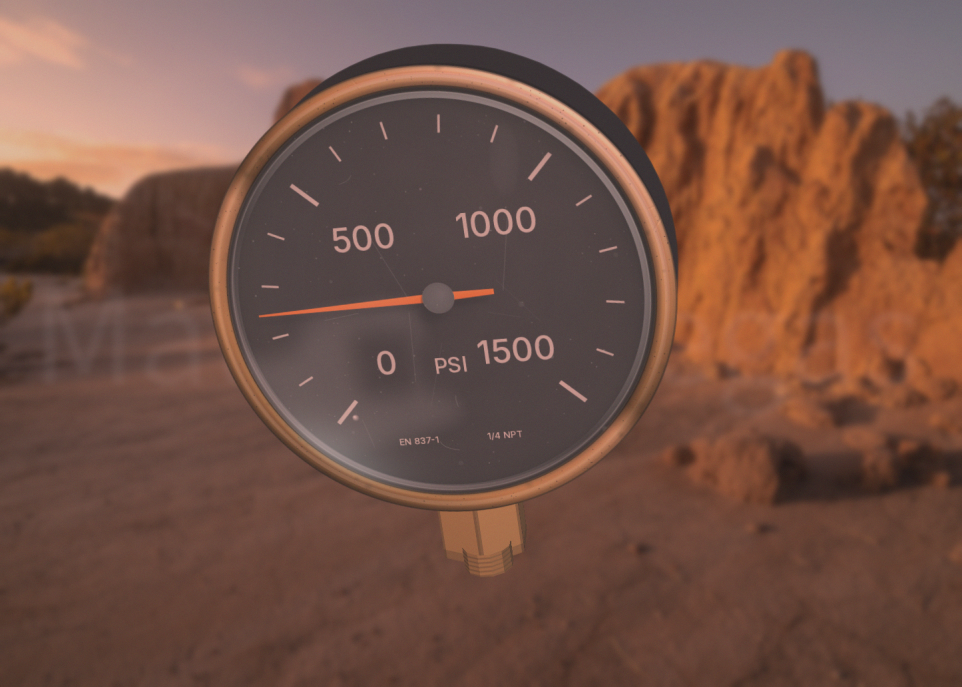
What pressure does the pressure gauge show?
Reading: 250 psi
